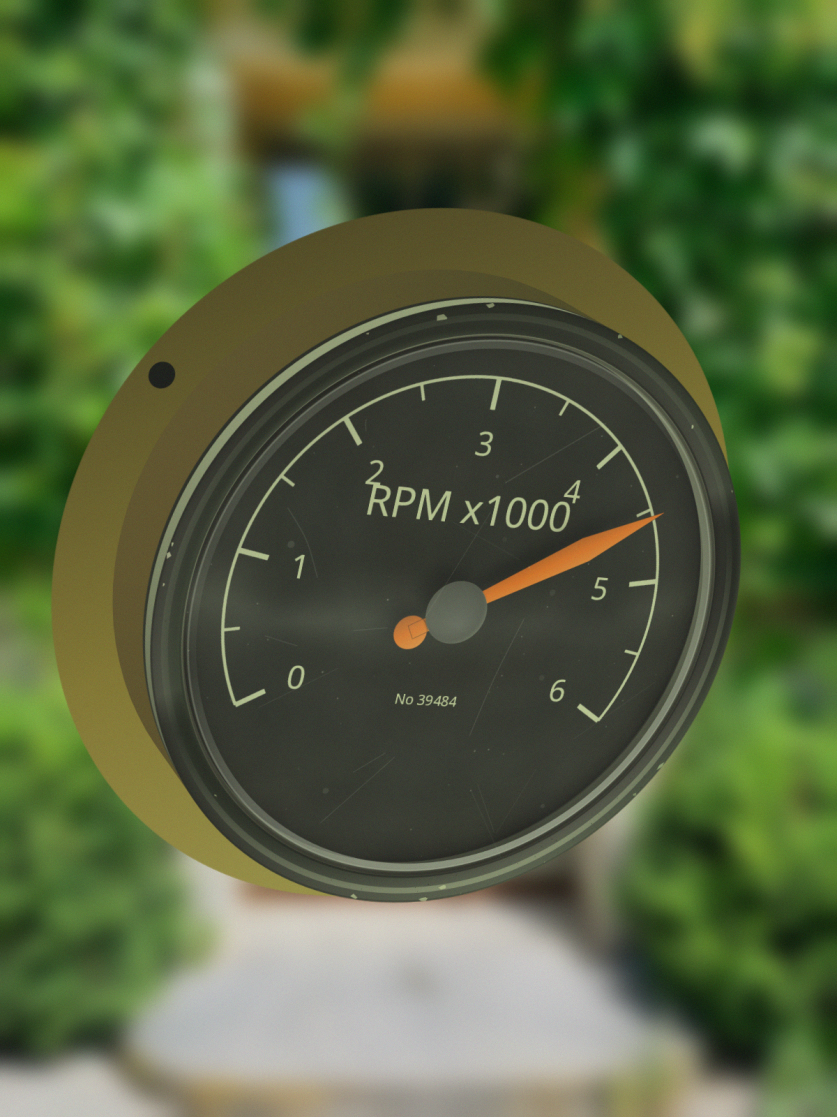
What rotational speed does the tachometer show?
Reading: 4500 rpm
